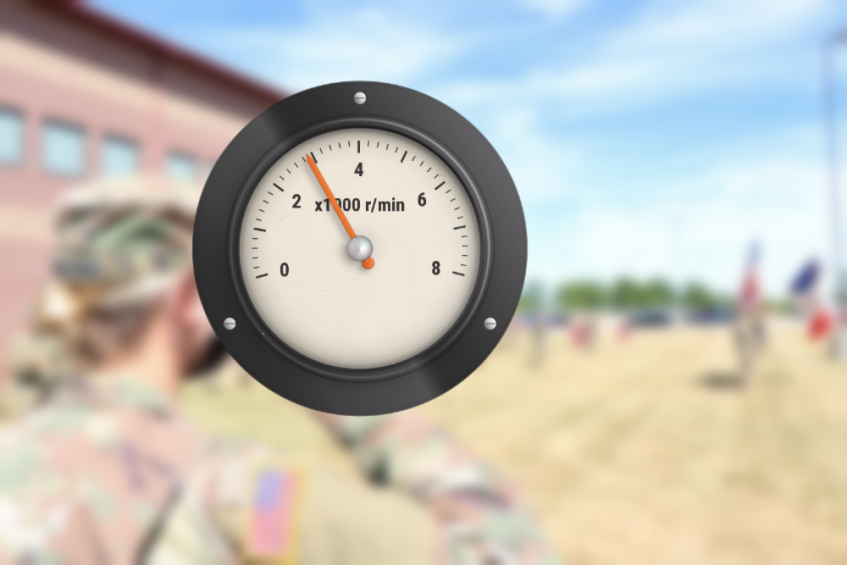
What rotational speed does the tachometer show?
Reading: 2900 rpm
